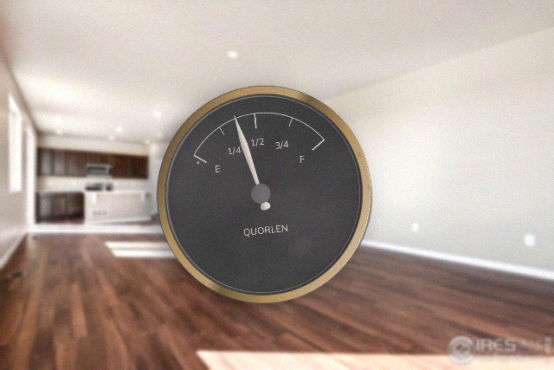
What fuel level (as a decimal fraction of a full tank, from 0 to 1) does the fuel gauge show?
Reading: 0.375
